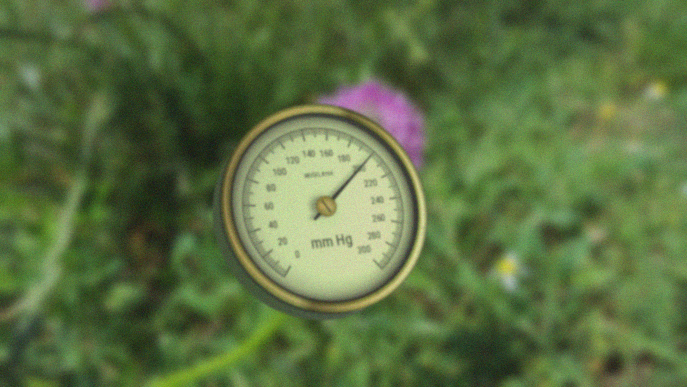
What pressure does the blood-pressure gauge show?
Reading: 200 mmHg
